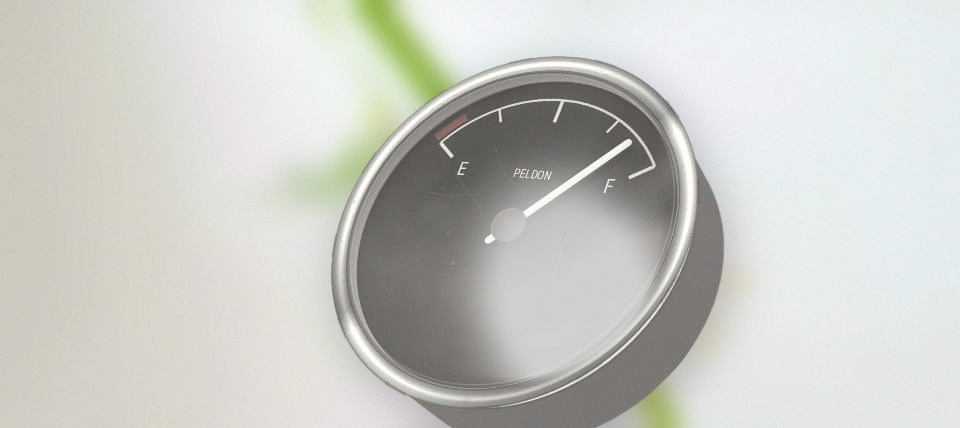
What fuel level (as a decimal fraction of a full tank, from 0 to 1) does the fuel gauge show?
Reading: 0.875
